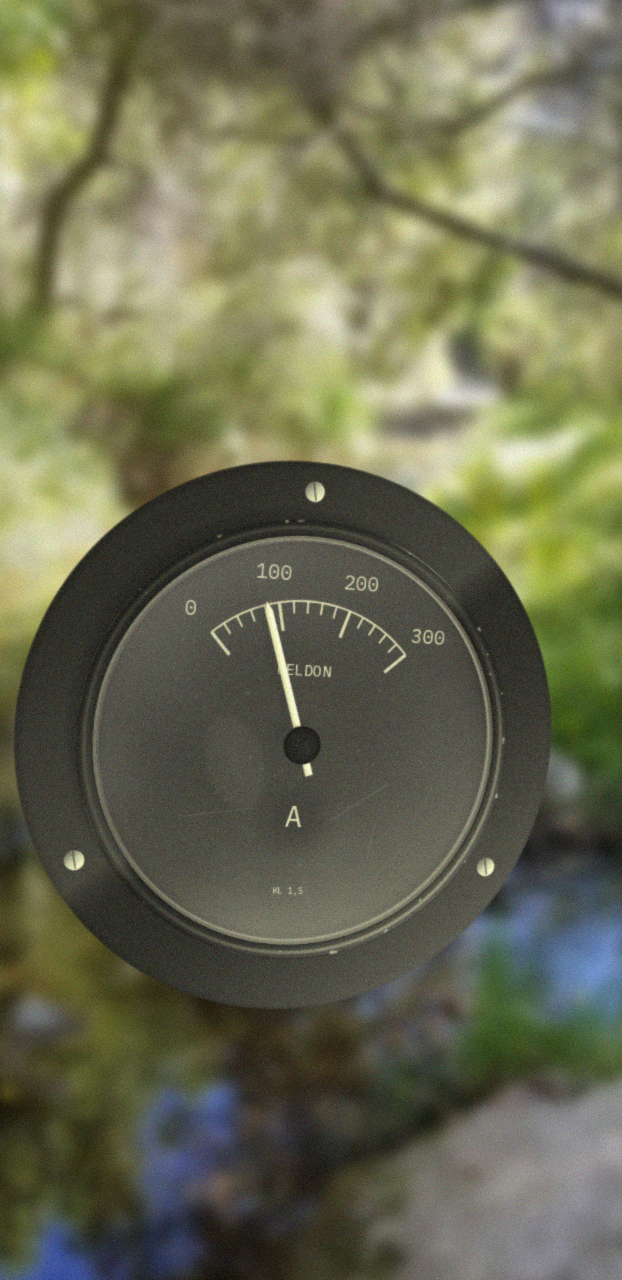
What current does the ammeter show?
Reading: 80 A
